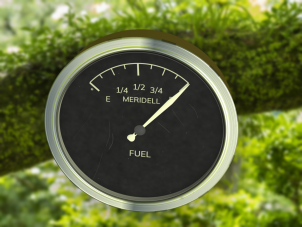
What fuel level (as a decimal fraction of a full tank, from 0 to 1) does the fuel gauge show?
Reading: 1
